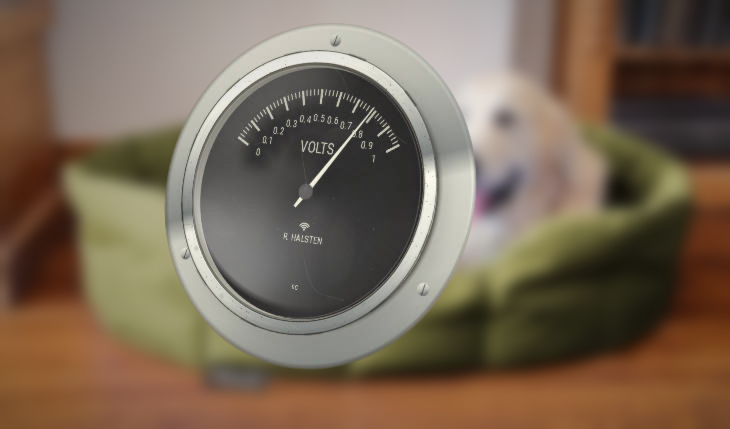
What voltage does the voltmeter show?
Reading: 0.8 V
